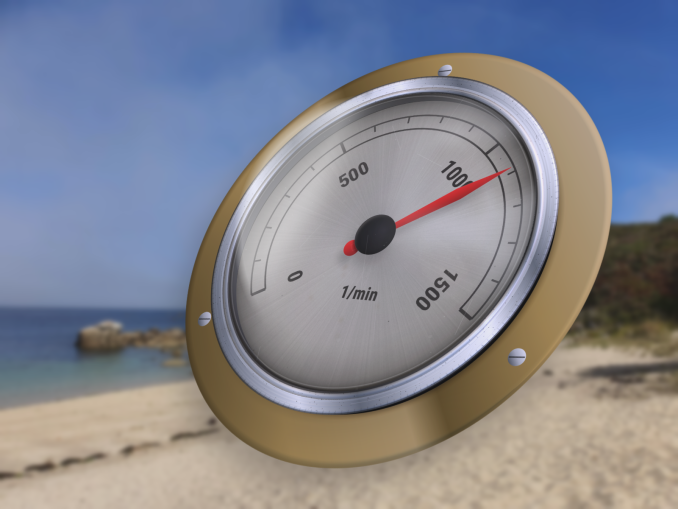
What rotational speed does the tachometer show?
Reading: 1100 rpm
